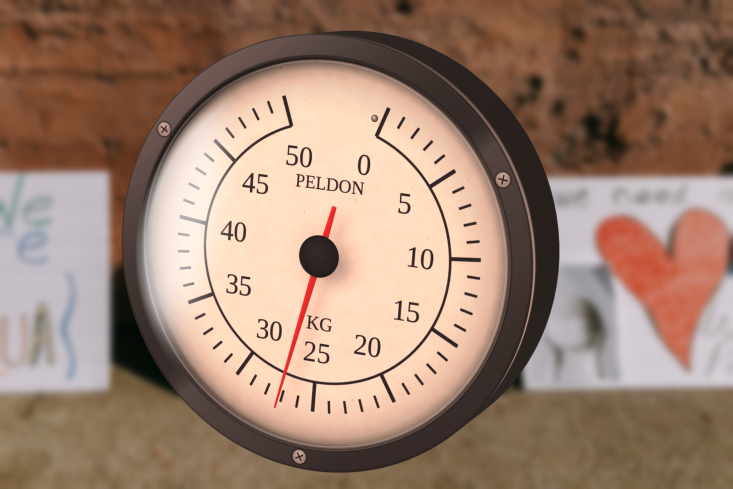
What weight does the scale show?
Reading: 27 kg
